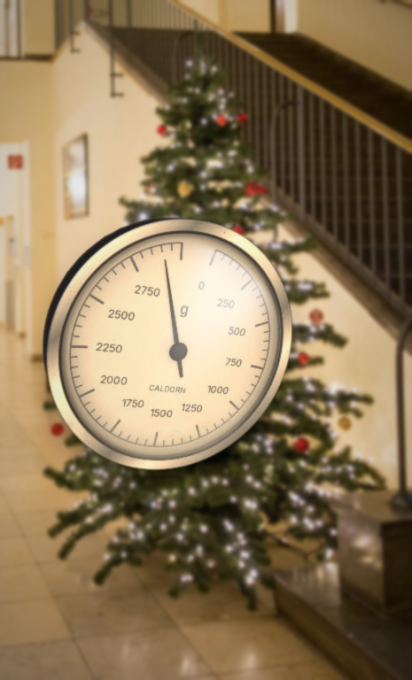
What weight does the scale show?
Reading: 2900 g
